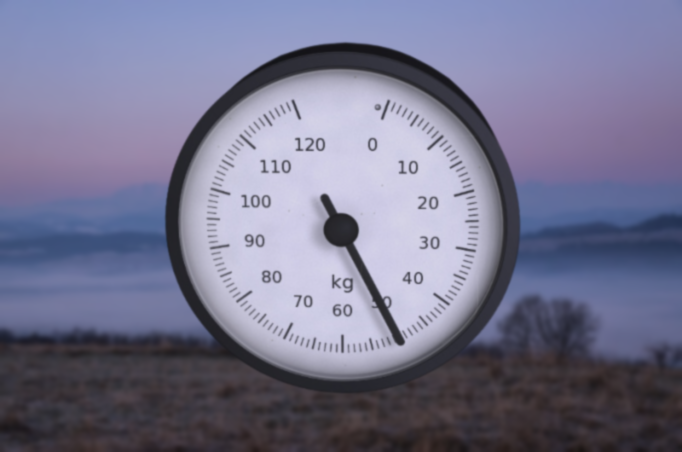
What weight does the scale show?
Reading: 50 kg
